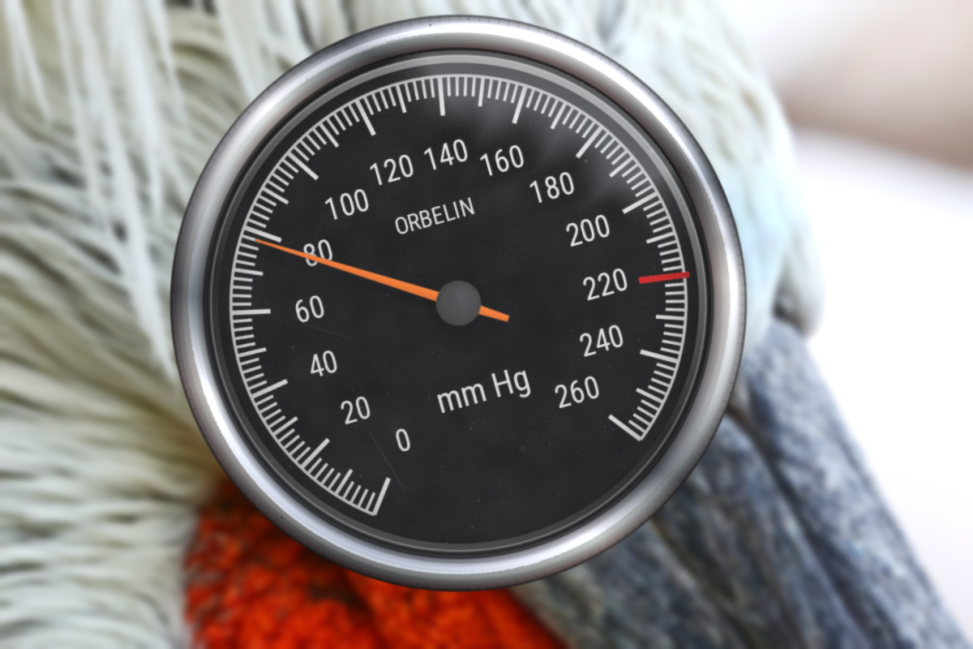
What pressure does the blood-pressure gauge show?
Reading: 78 mmHg
